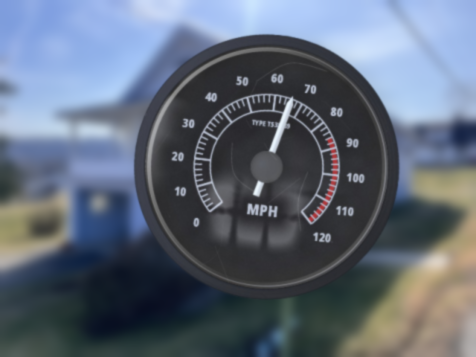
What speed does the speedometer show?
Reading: 66 mph
